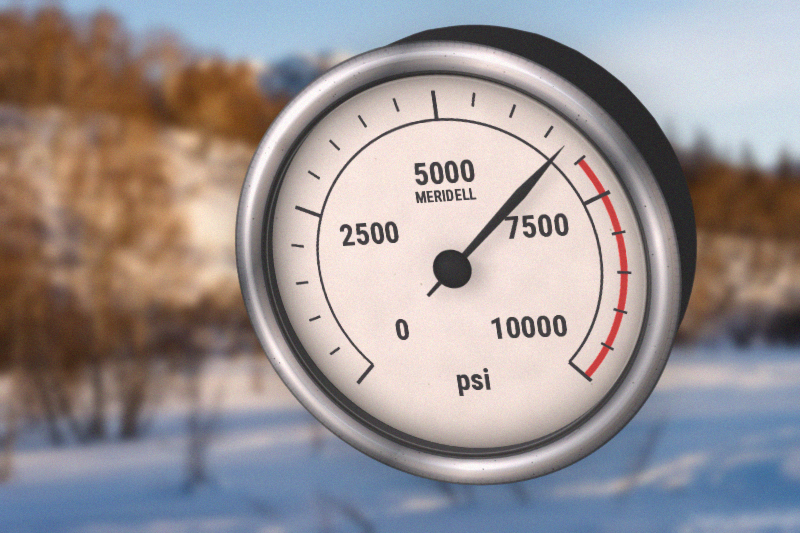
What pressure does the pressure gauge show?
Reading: 6750 psi
